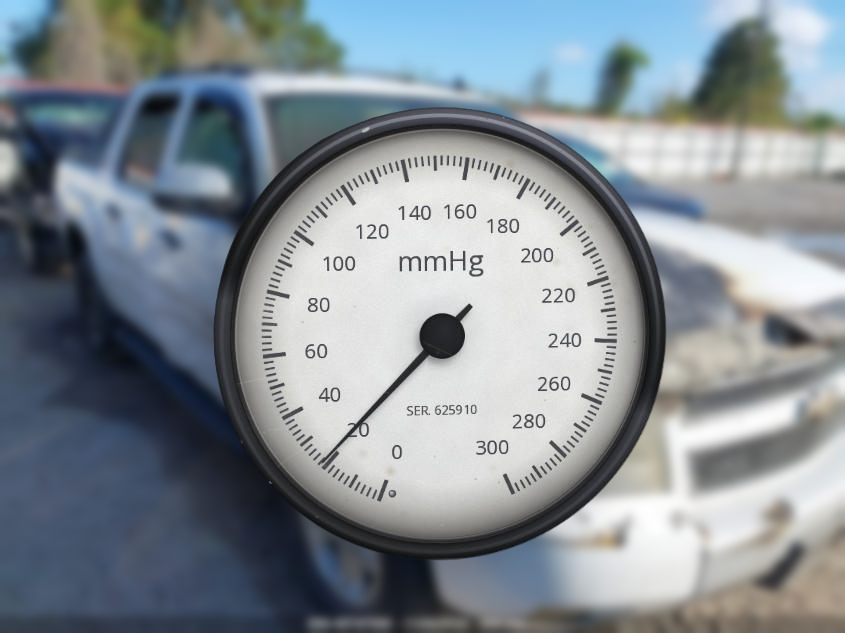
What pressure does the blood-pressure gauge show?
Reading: 22 mmHg
